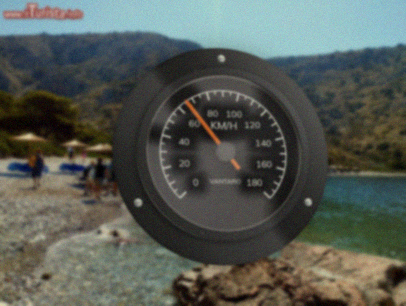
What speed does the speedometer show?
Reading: 65 km/h
